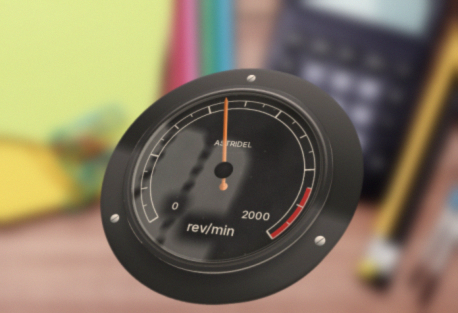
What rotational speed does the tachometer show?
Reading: 900 rpm
